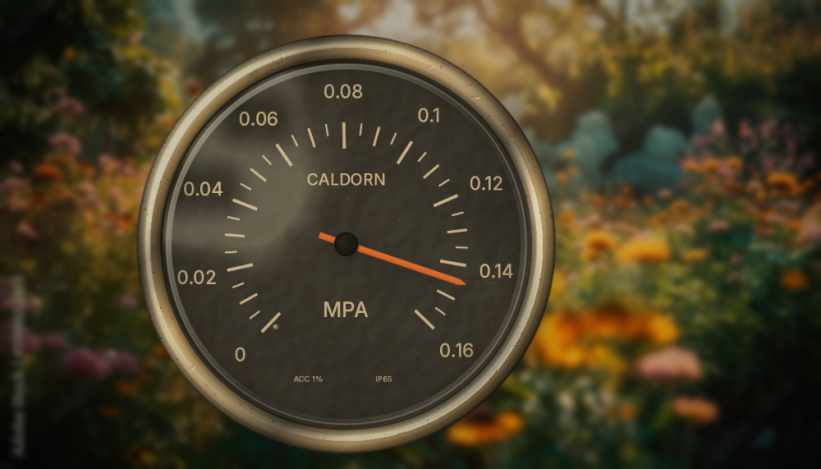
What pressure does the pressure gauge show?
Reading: 0.145 MPa
